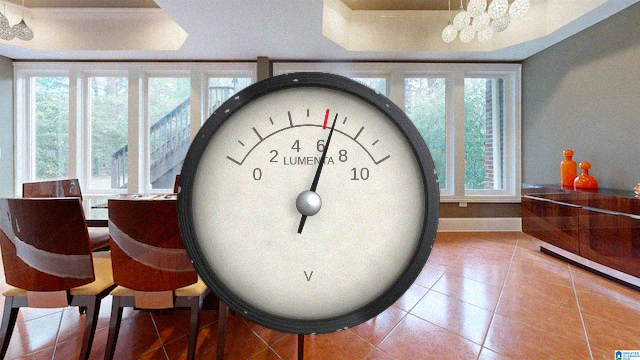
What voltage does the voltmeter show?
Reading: 6.5 V
